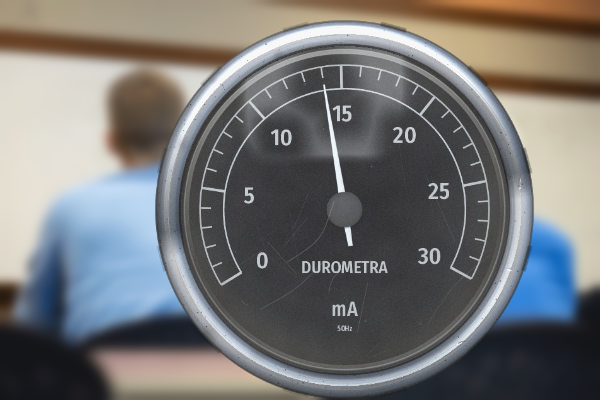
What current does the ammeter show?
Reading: 14 mA
